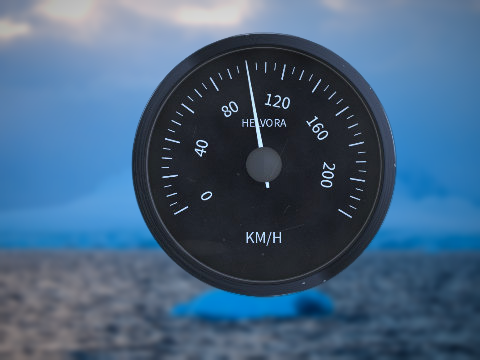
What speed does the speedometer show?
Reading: 100 km/h
